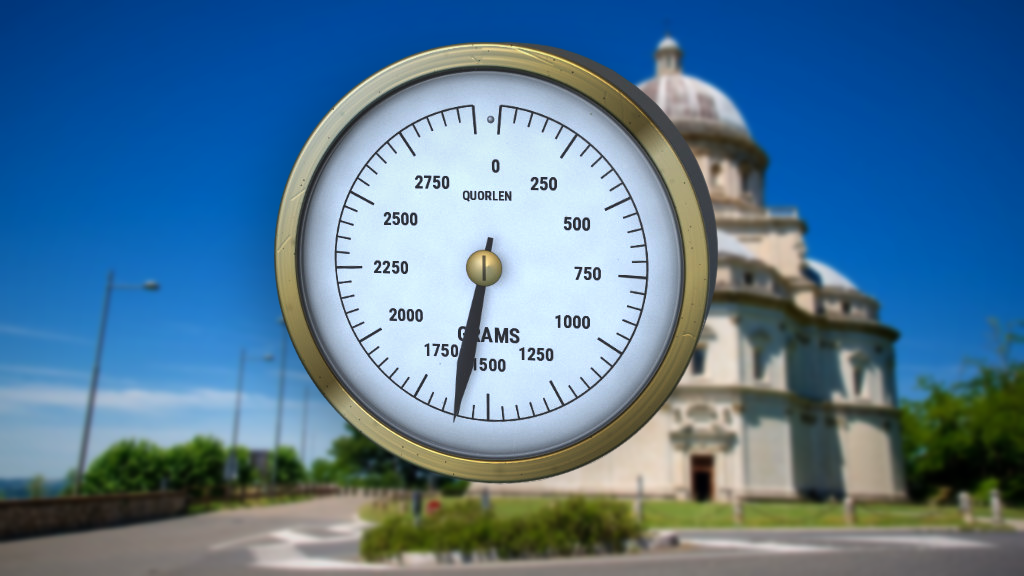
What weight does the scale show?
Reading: 1600 g
